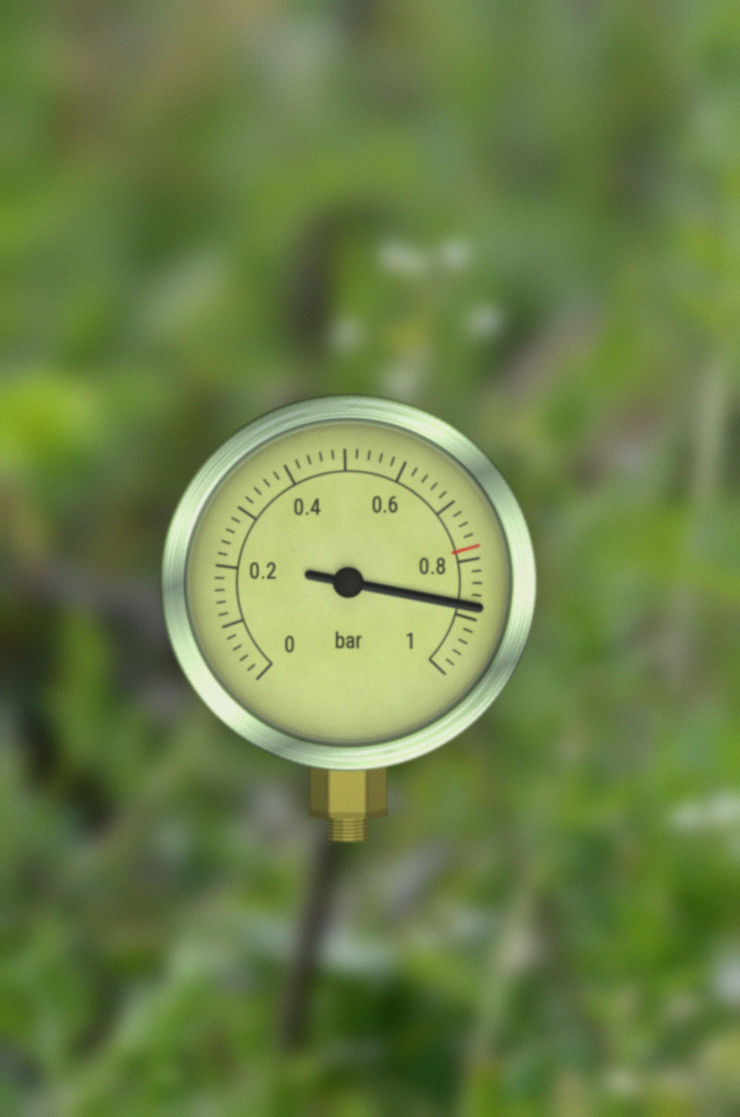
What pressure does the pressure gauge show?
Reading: 0.88 bar
